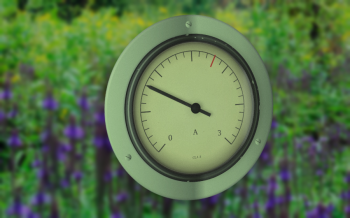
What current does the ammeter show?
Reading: 0.8 A
